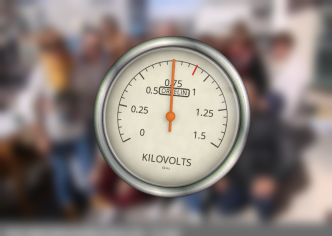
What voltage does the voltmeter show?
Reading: 0.75 kV
